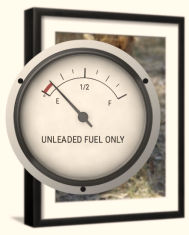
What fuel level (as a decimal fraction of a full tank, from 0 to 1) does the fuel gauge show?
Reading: 0.125
